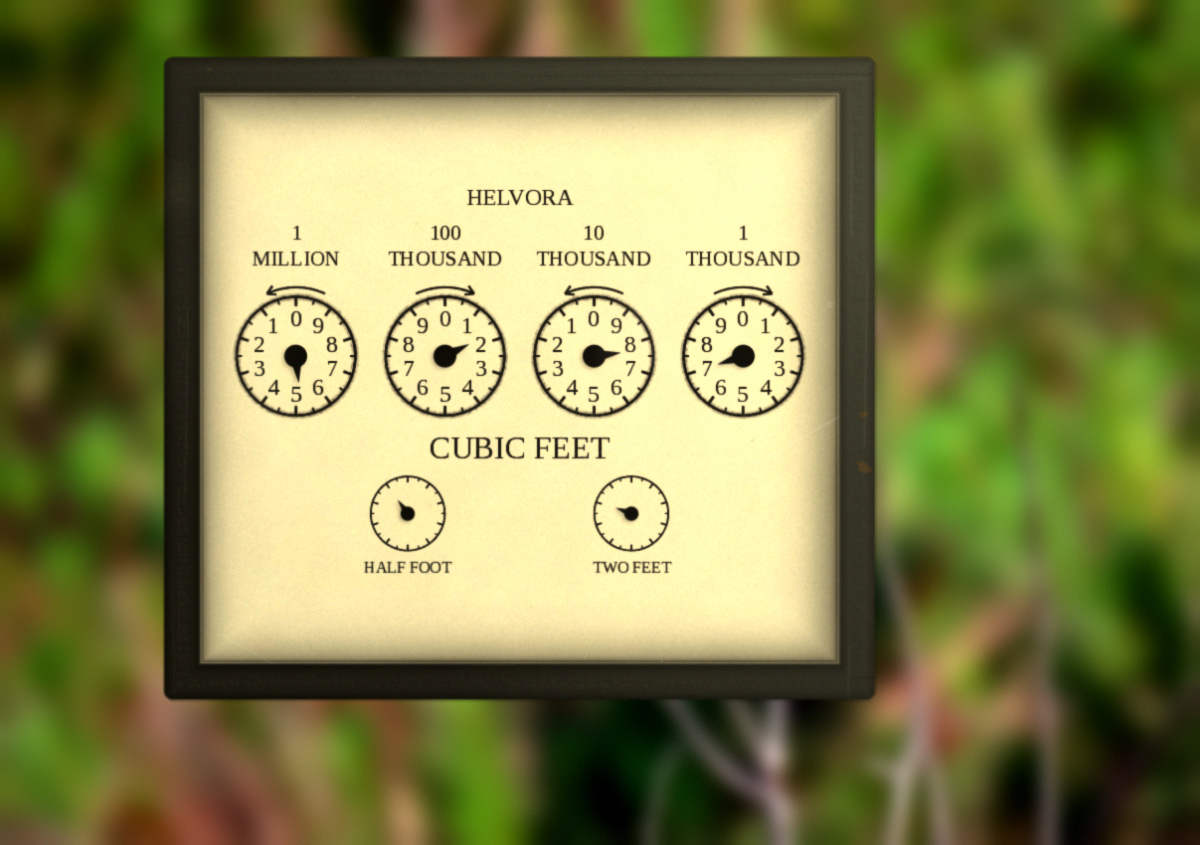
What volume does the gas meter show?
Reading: 517700 ft³
